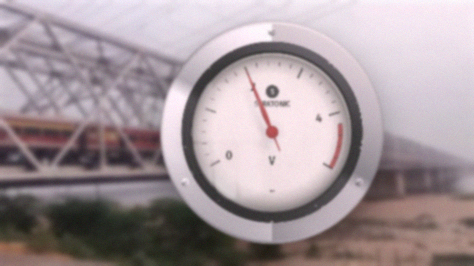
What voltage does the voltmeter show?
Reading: 2 V
